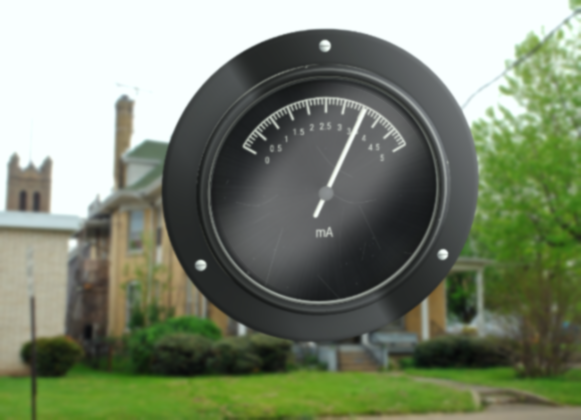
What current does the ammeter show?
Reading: 3.5 mA
